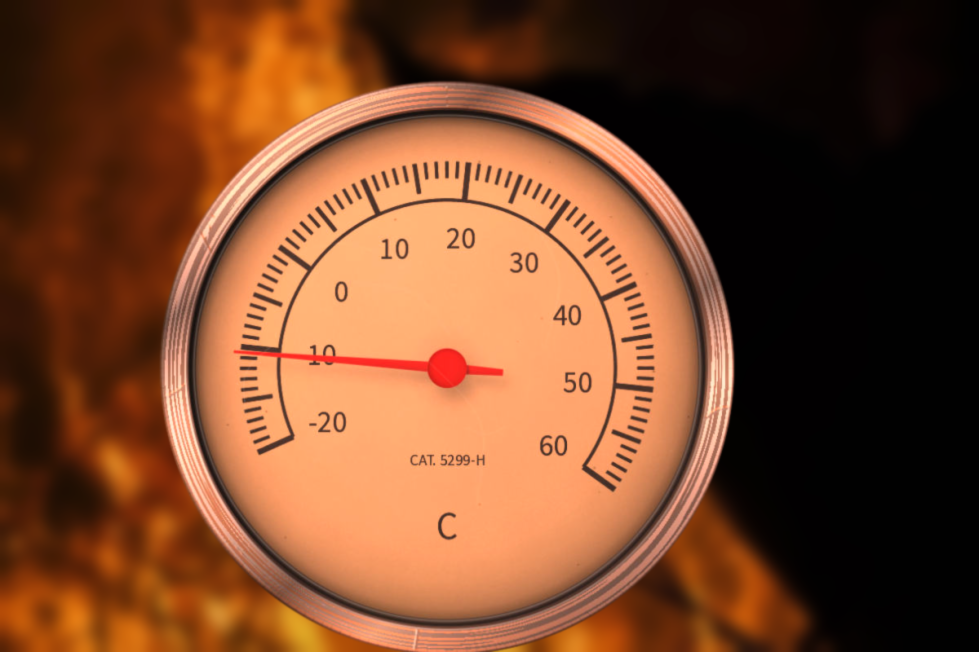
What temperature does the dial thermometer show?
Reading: -10.5 °C
